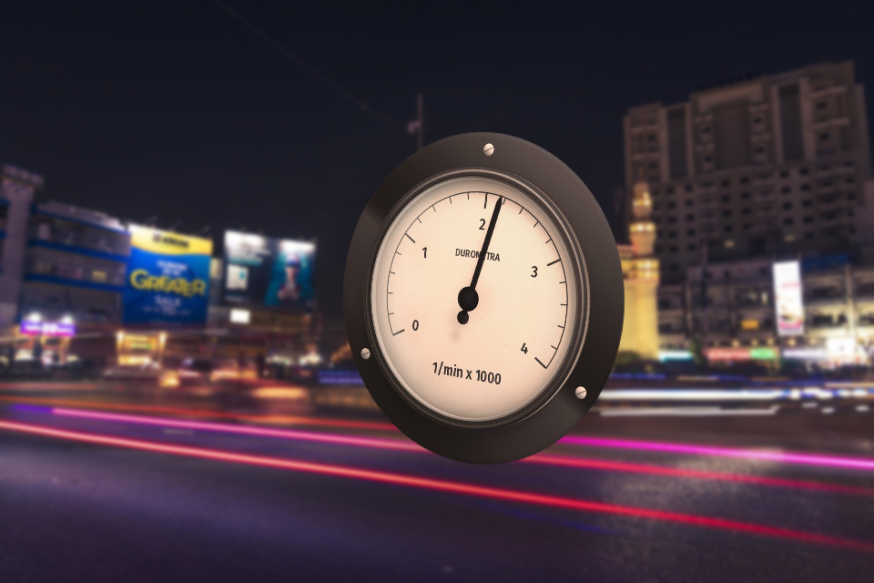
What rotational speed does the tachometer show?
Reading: 2200 rpm
